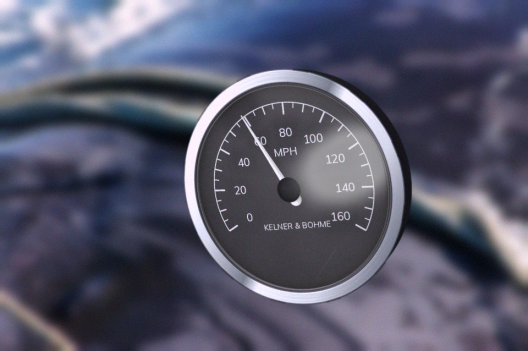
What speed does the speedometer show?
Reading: 60 mph
